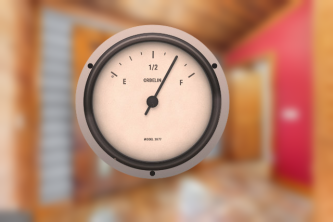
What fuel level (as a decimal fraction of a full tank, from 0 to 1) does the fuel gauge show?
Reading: 0.75
